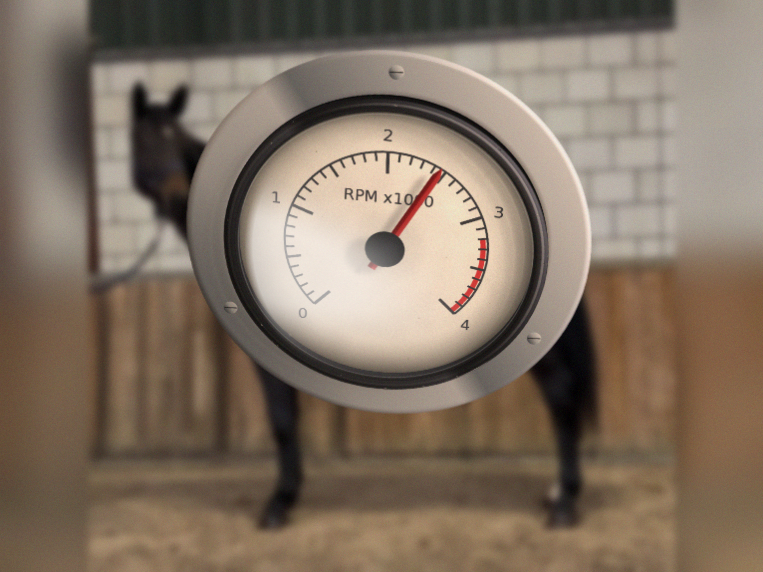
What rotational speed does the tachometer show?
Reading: 2450 rpm
